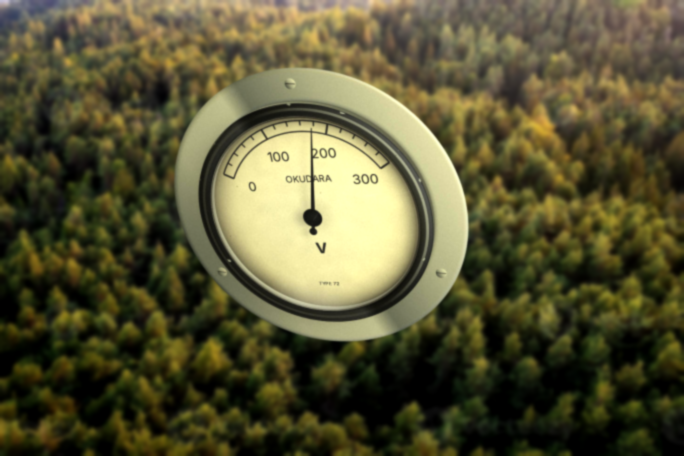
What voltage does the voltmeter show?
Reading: 180 V
